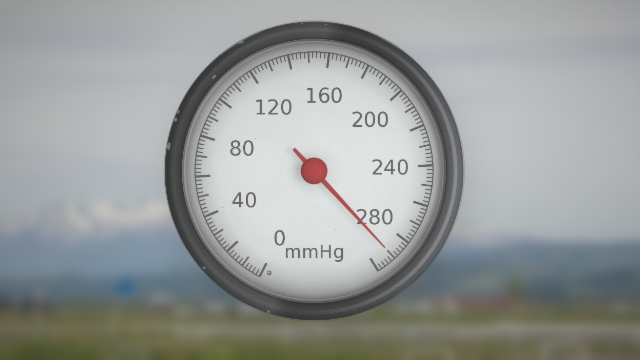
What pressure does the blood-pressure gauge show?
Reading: 290 mmHg
